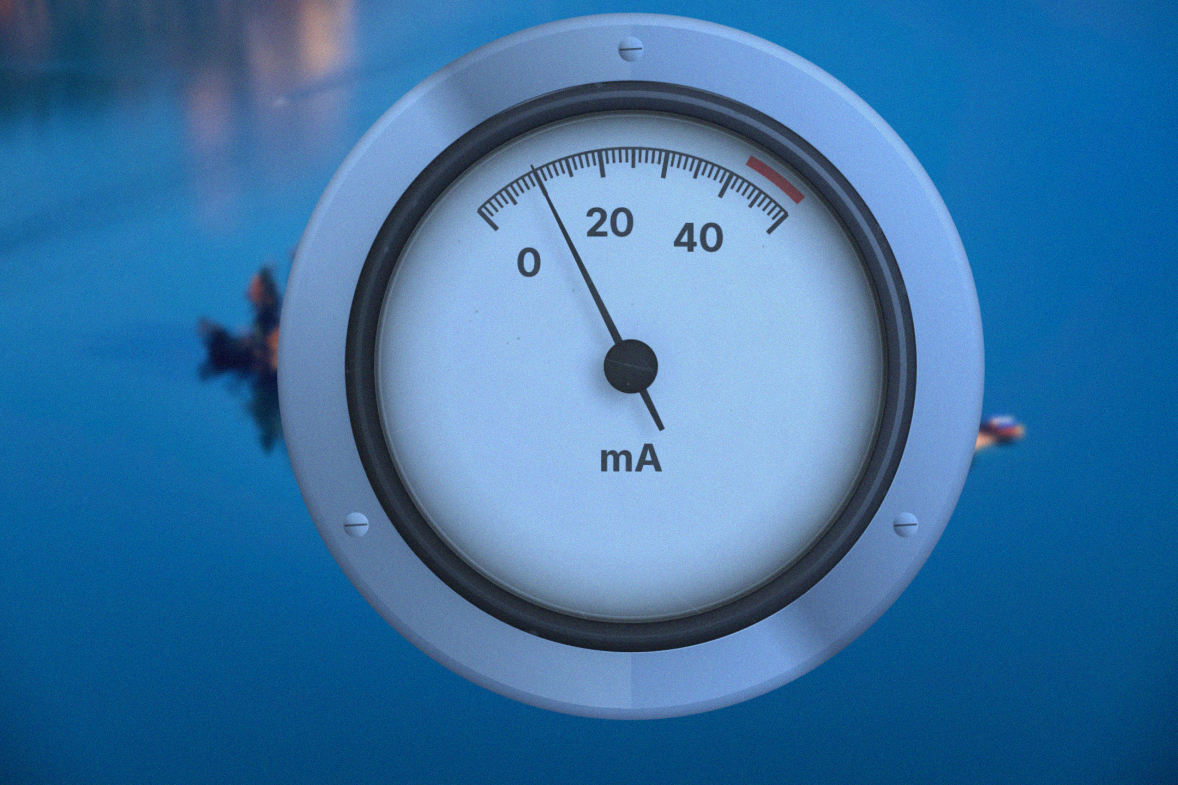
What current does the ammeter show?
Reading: 10 mA
